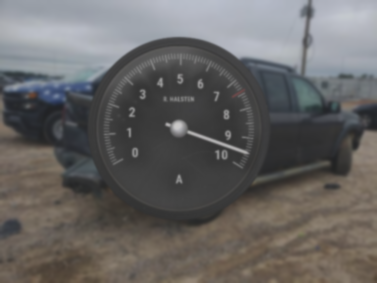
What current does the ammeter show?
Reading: 9.5 A
